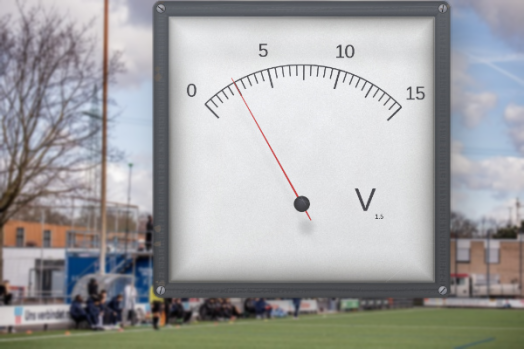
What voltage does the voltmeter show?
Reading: 2.5 V
